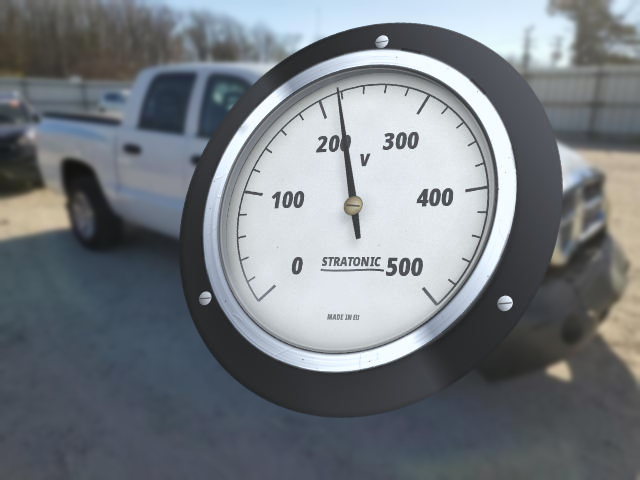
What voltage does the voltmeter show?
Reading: 220 V
